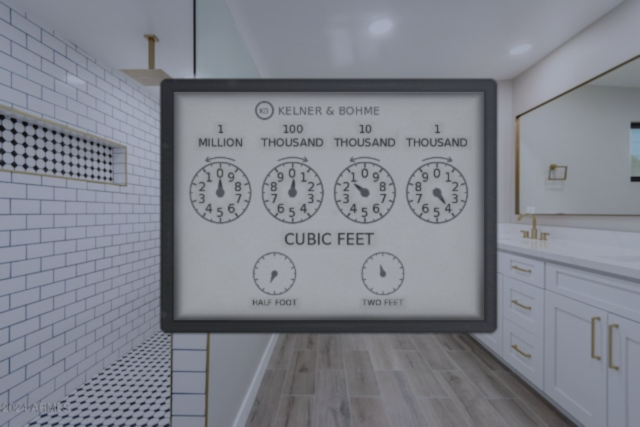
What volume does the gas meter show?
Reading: 1400 ft³
